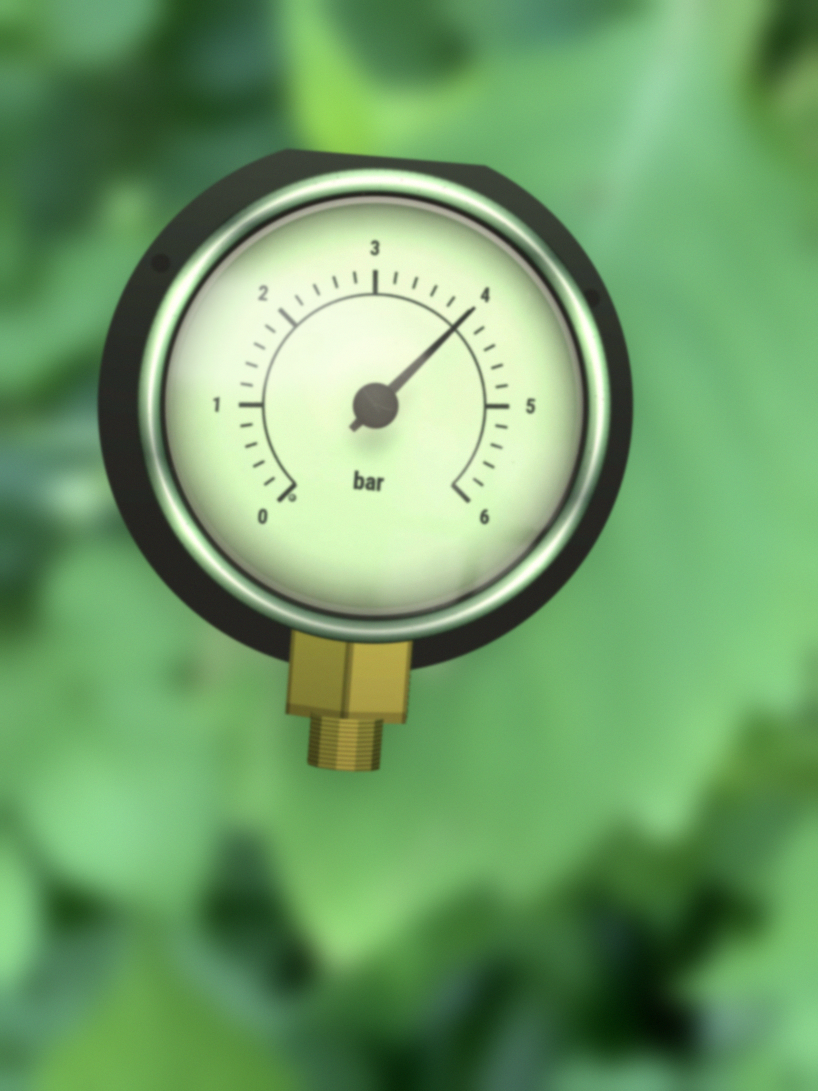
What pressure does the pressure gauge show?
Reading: 4 bar
